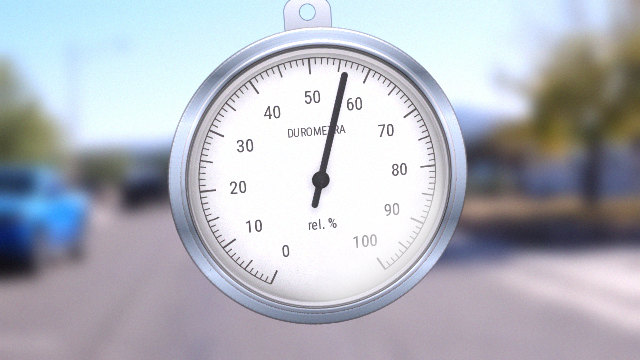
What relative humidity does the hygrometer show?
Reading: 56 %
